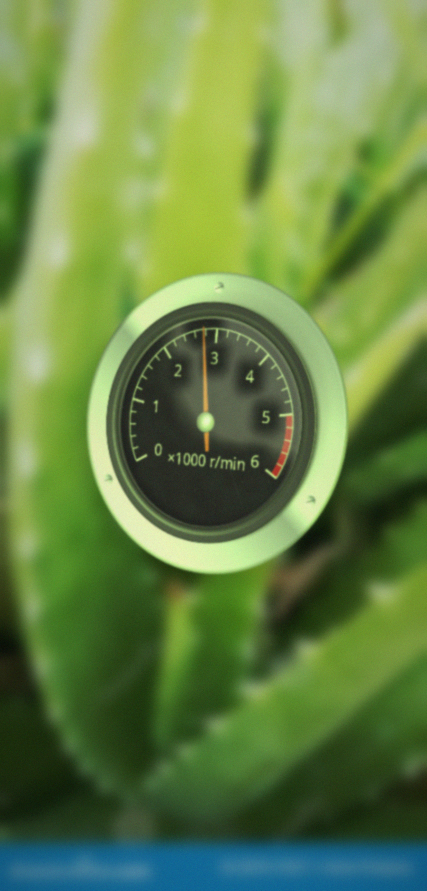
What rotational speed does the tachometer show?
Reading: 2800 rpm
